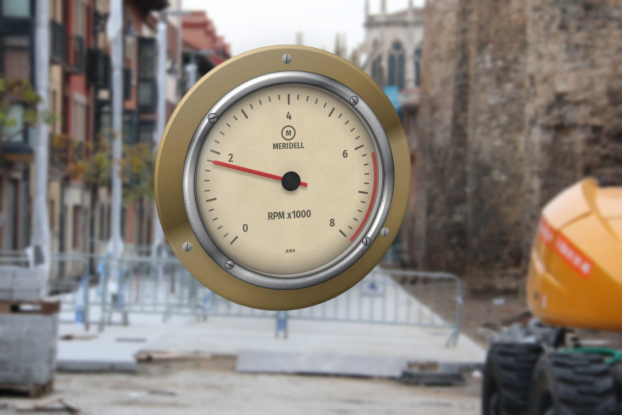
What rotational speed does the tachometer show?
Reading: 1800 rpm
